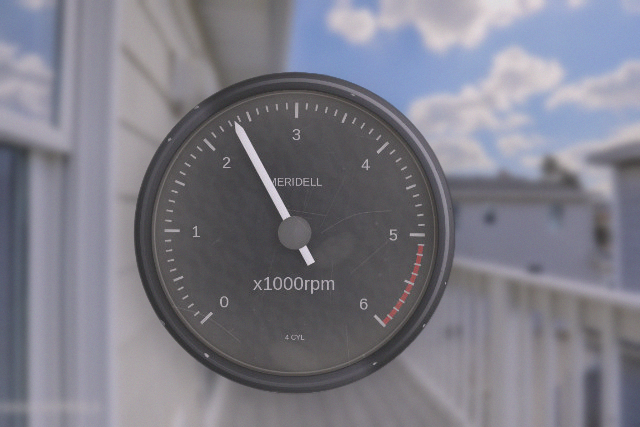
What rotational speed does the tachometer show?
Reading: 2350 rpm
